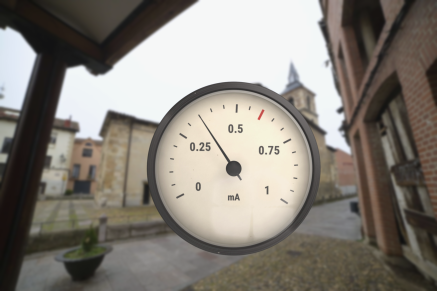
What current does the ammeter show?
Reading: 0.35 mA
